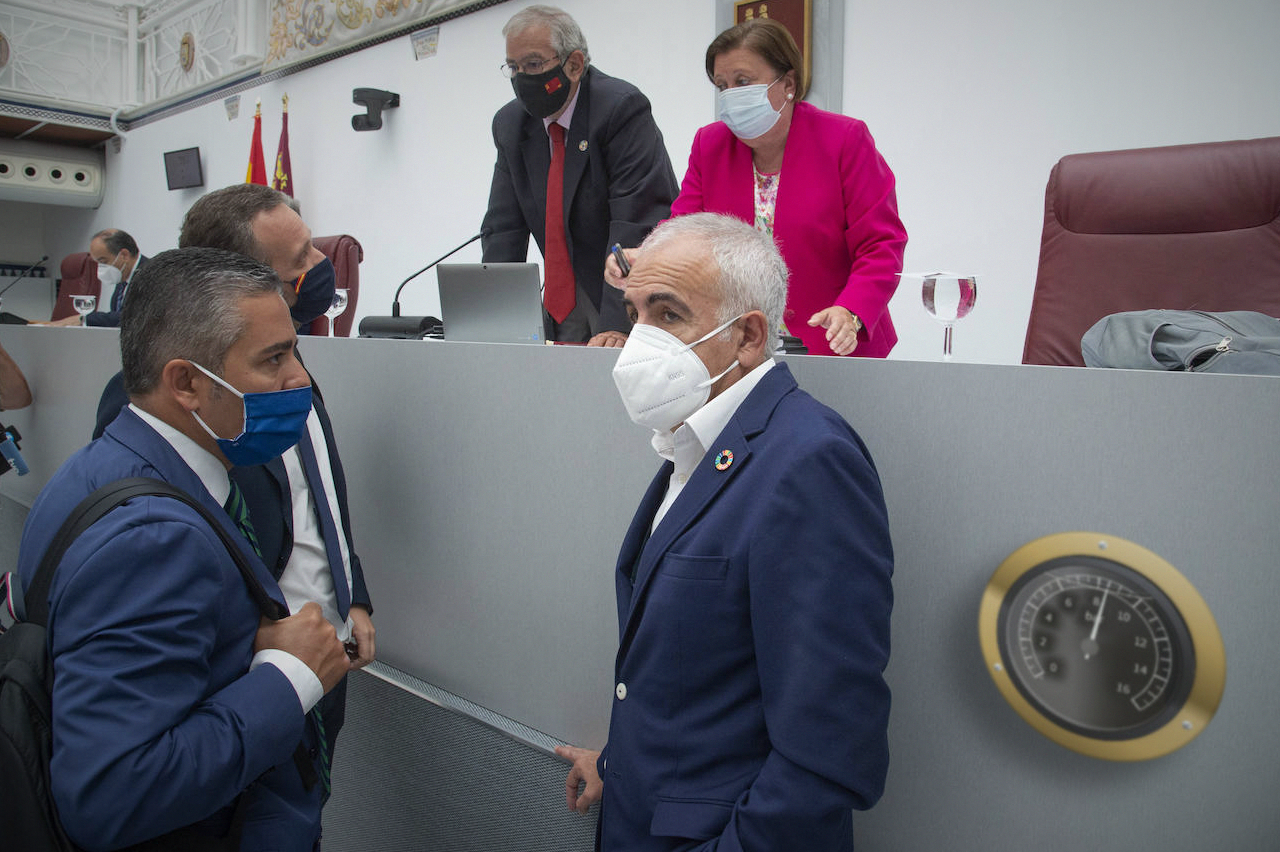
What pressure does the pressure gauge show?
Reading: 8.5 bar
